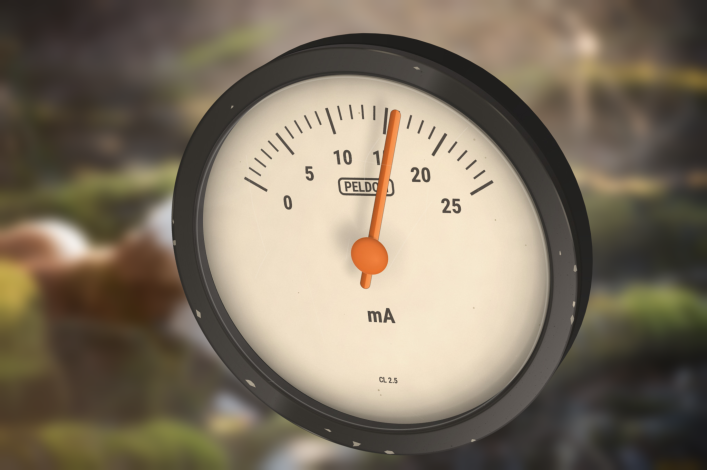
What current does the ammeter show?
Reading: 16 mA
